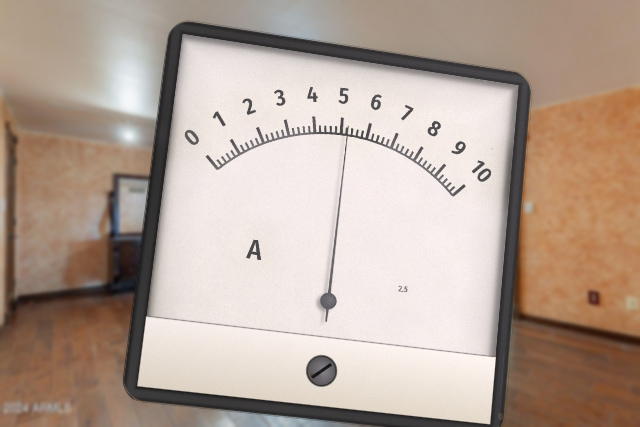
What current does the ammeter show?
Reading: 5.2 A
